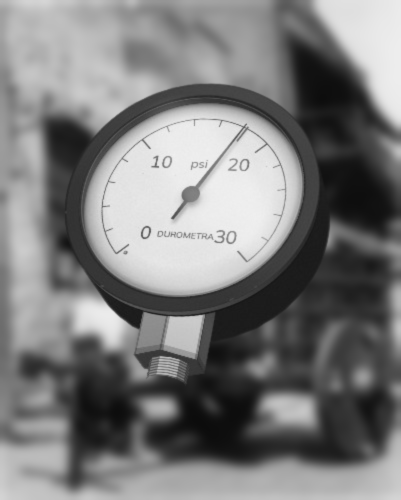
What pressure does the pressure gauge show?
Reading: 18 psi
